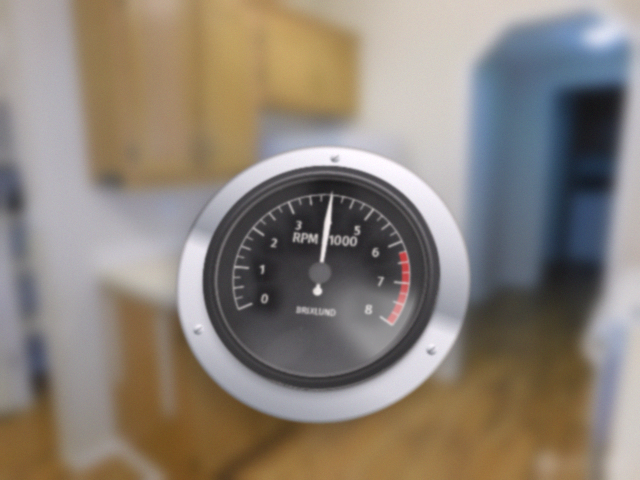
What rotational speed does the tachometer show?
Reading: 4000 rpm
